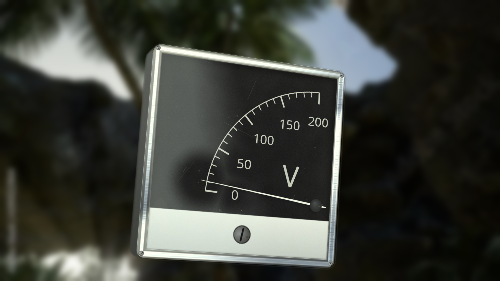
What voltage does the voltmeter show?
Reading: 10 V
